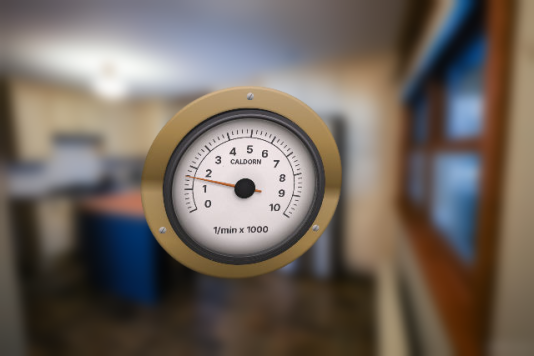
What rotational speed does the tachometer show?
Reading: 1600 rpm
